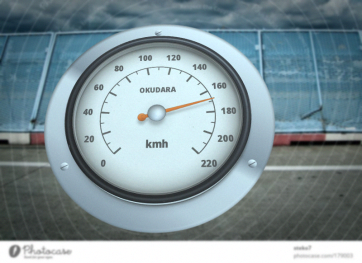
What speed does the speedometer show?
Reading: 170 km/h
